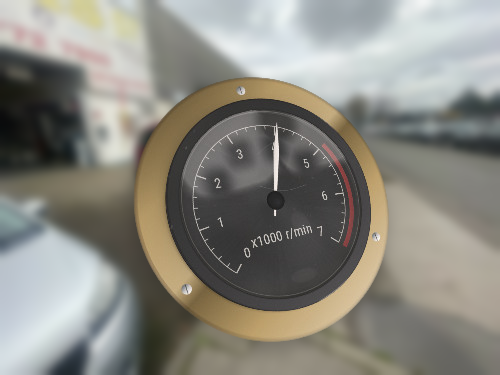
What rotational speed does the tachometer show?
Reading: 4000 rpm
